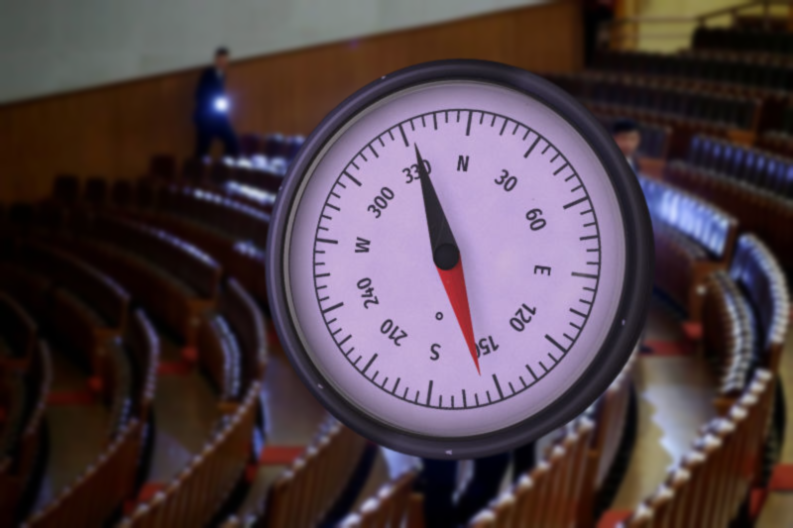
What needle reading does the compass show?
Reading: 155 °
